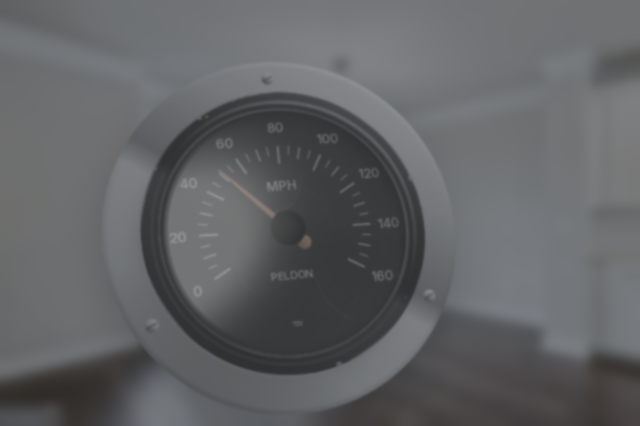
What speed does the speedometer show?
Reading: 50 mph
